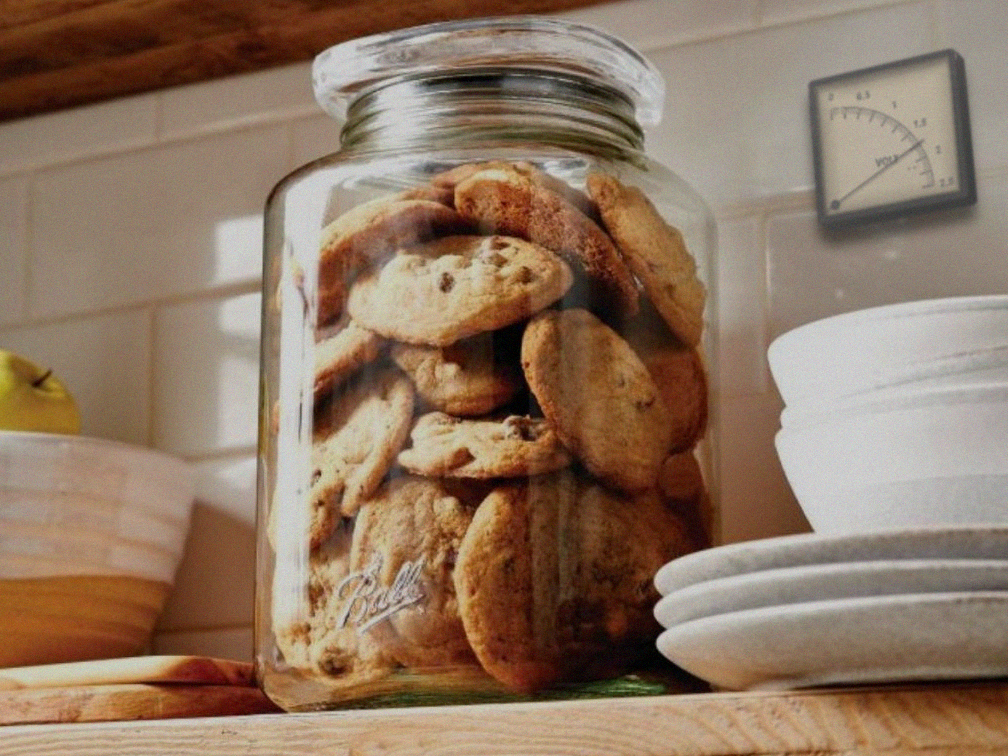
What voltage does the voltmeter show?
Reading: 1.75 V
